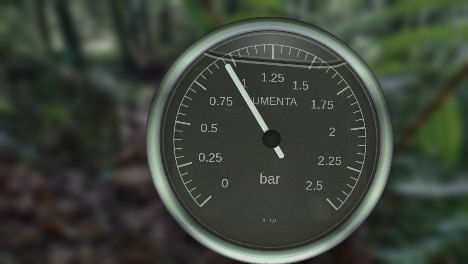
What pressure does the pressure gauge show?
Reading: 0.95 bar
